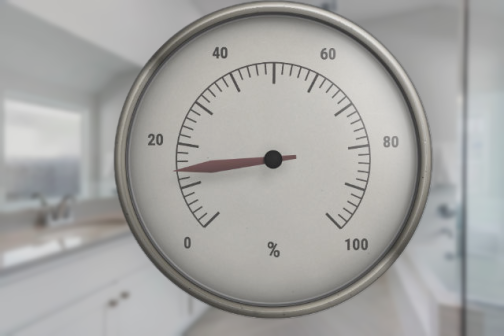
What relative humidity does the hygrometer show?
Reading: 14 %
